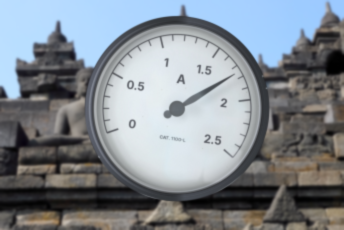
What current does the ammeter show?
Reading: 1.75 A
